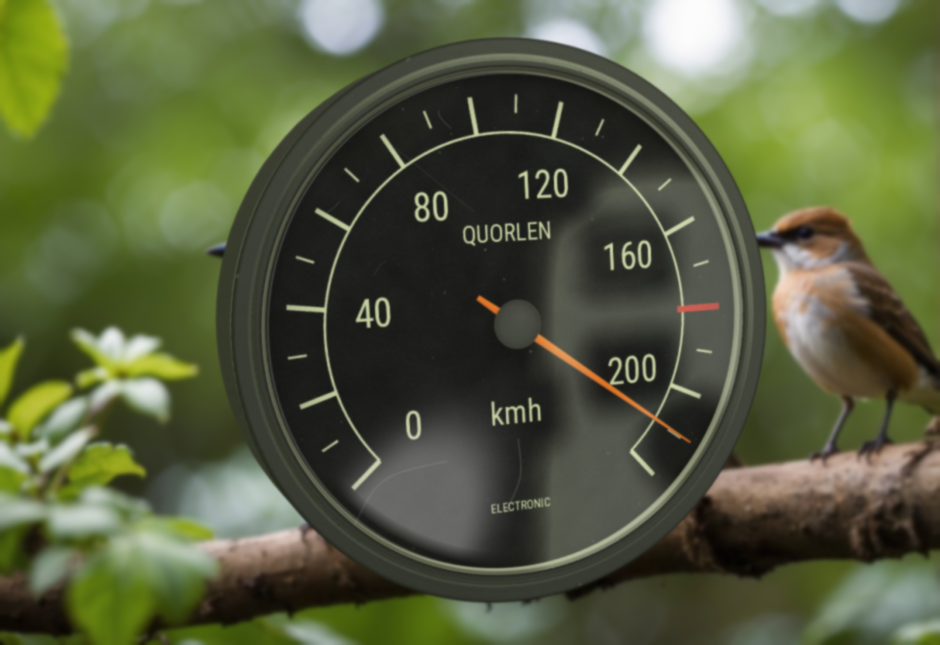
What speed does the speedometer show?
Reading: 210 km/h
